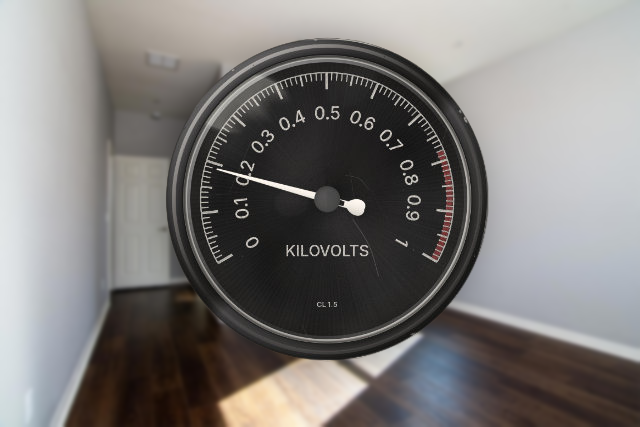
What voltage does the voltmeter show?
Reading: 0.19 kV
